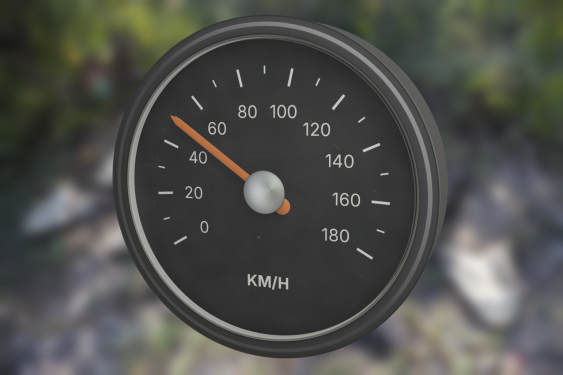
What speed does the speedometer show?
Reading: 50 km/h
